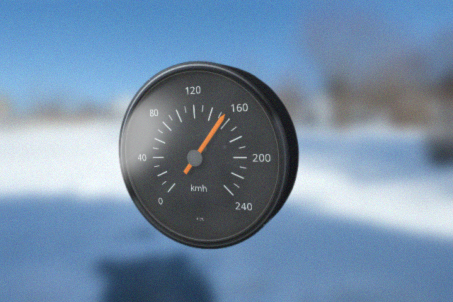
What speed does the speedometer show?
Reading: 155 km/h
